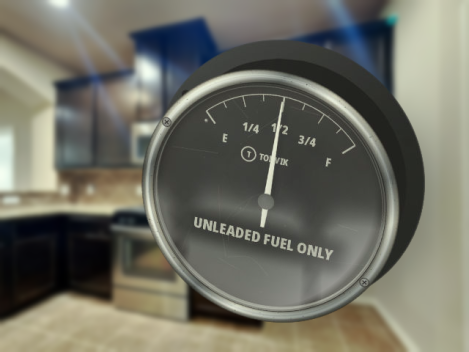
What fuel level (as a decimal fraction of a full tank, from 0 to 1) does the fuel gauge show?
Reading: 0.5
